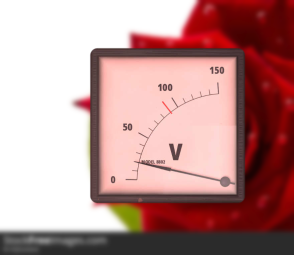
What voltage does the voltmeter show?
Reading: 20 V
